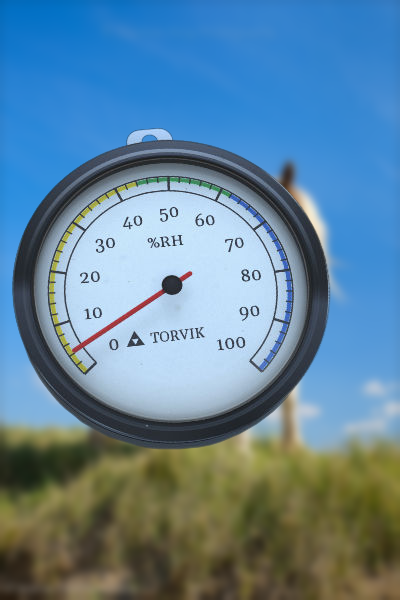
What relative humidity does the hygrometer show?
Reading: 4 %
